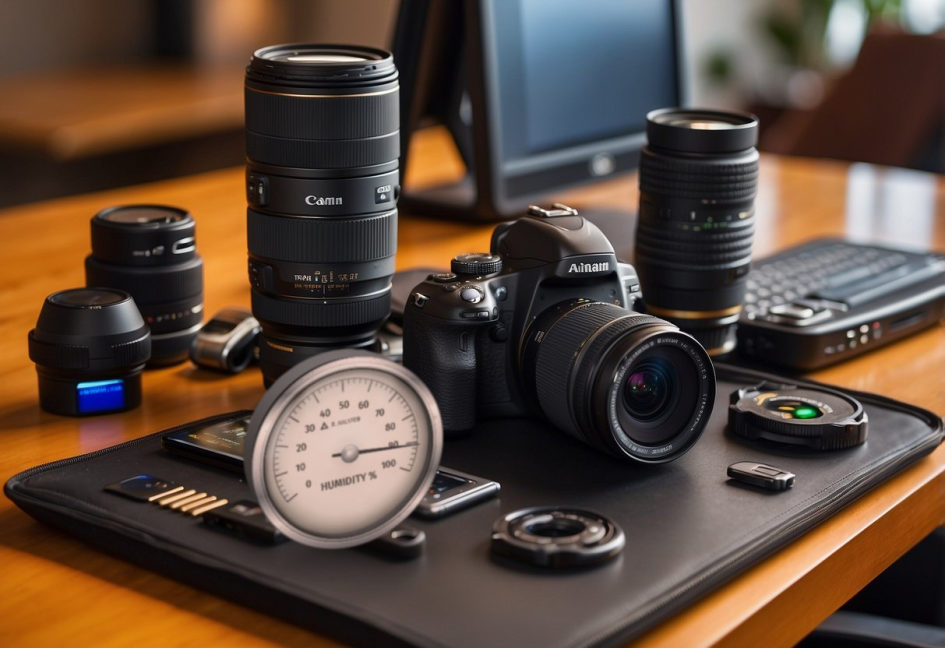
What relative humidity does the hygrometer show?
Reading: 90 %
